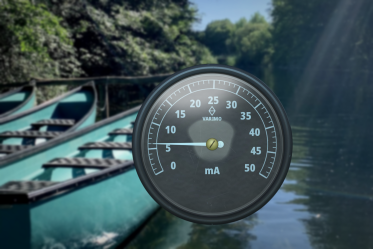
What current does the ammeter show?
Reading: 6 mA
